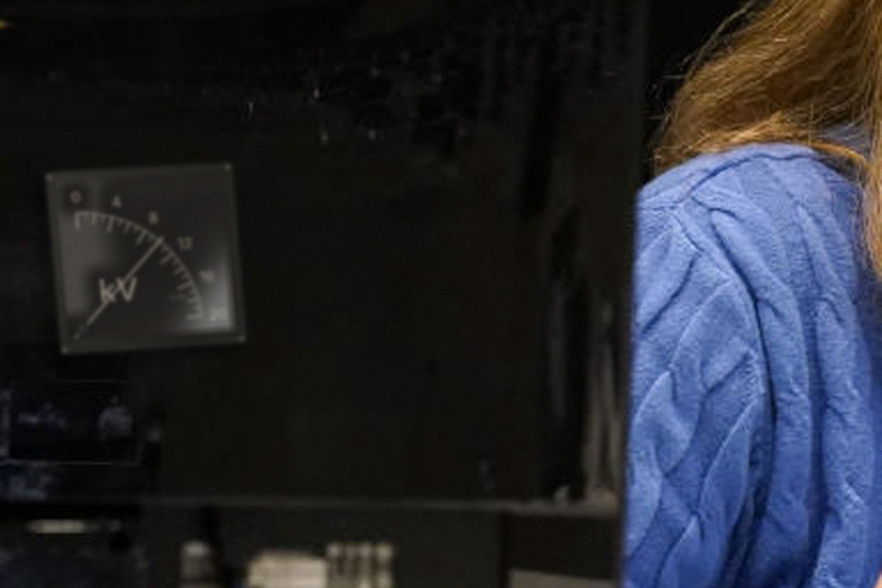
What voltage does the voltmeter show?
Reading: 10 kV
